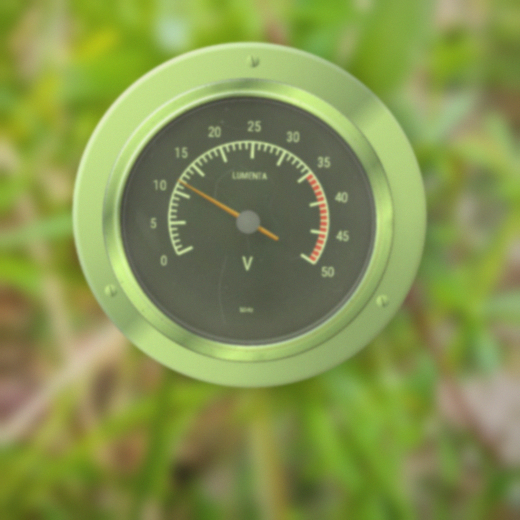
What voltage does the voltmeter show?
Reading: 12 V
